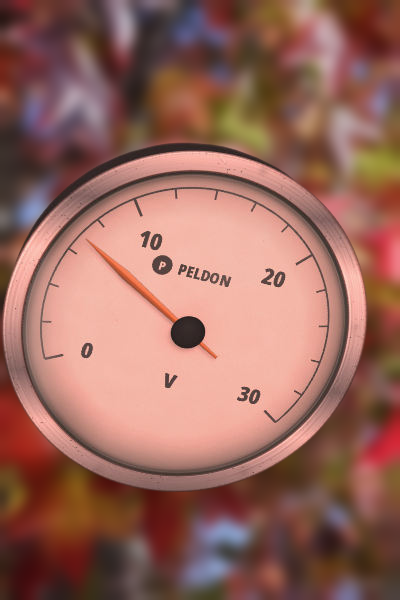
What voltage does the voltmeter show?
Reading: 7 V
